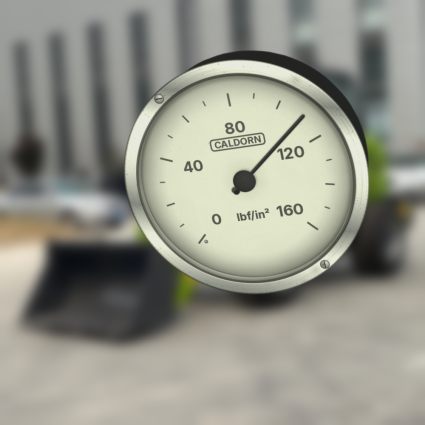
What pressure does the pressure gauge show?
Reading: 110 psi
